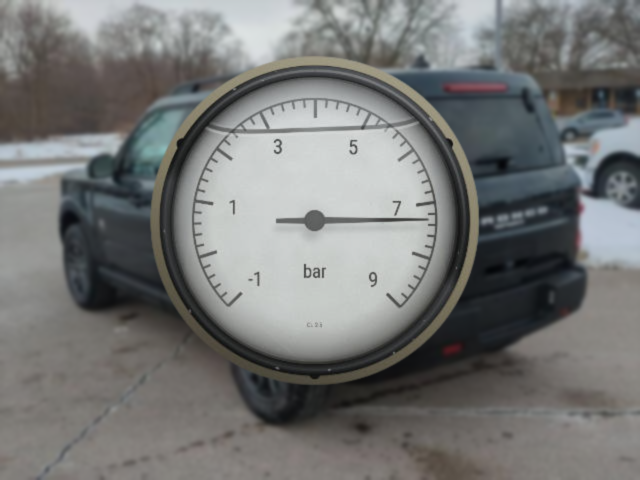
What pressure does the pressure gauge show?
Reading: 7.3 bar
